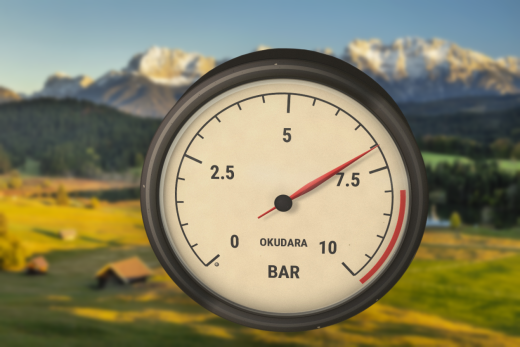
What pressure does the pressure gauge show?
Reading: 7 bar
